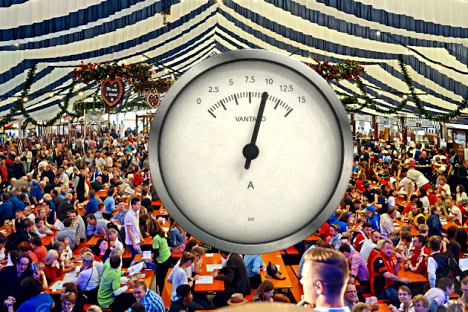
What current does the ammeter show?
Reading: 10 A
